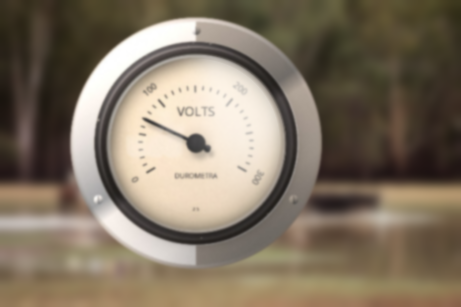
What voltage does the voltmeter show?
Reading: 70 V
